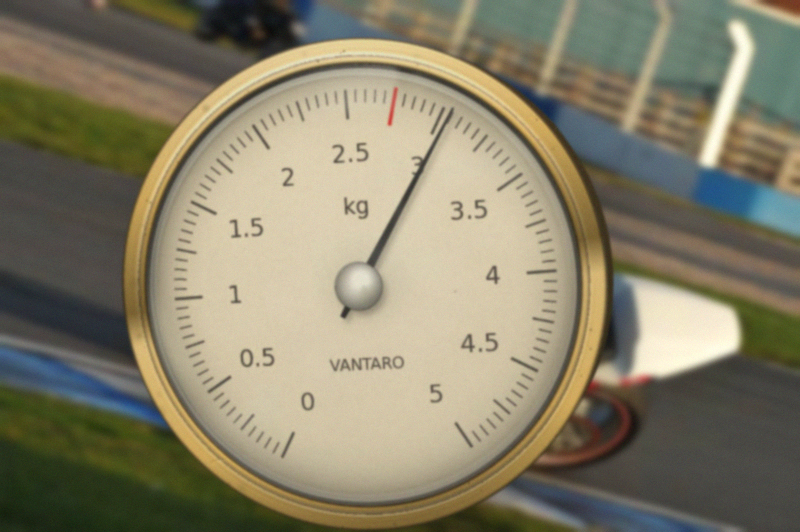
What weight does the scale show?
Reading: 3.05 kg
